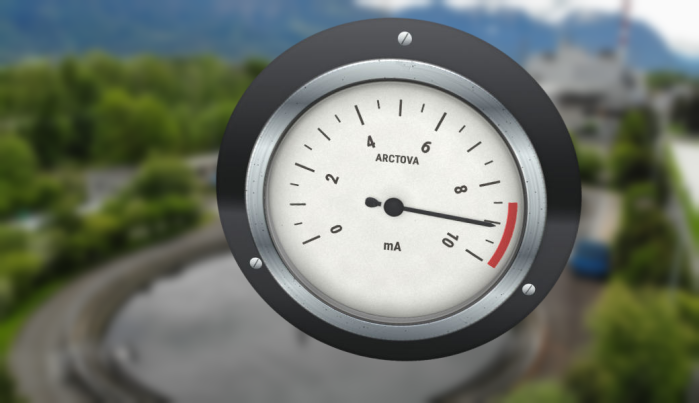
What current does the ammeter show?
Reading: 9 mA
